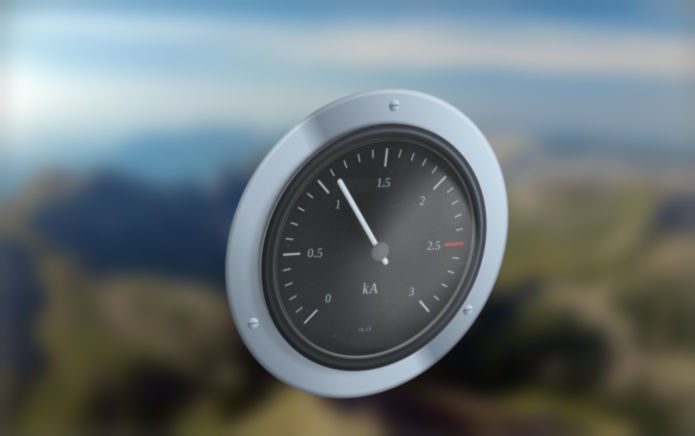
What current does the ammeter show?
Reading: 1.1 kA
